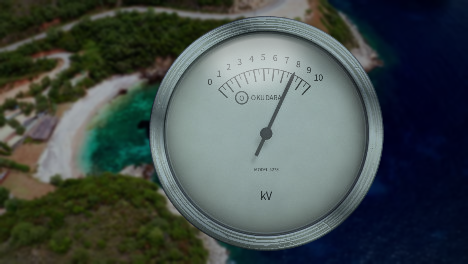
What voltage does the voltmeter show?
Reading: 8 kV
